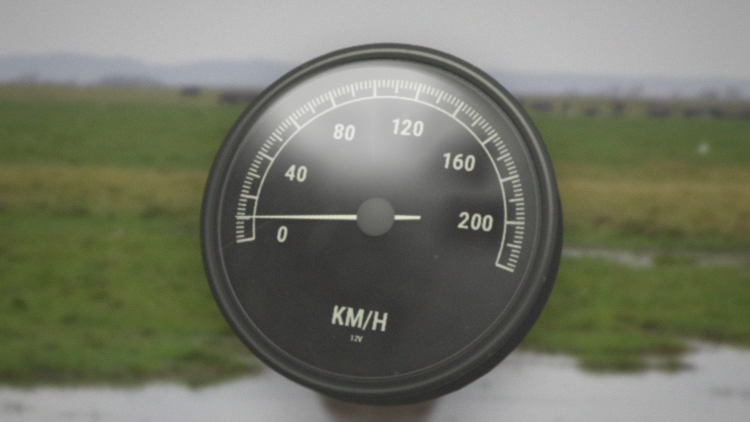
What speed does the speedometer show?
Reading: 10 km/h
